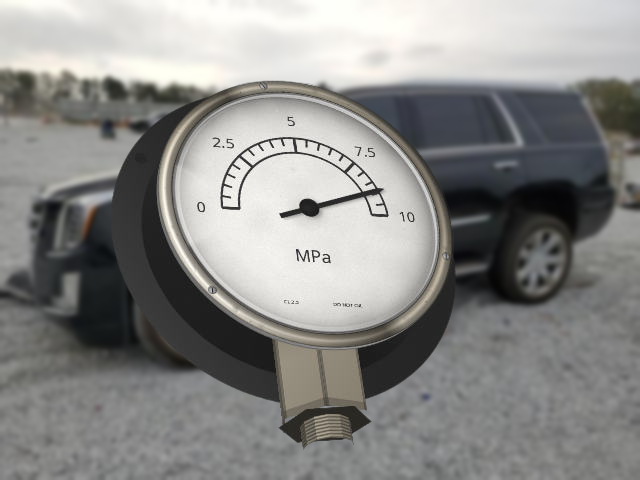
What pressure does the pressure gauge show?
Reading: 9 MPa
